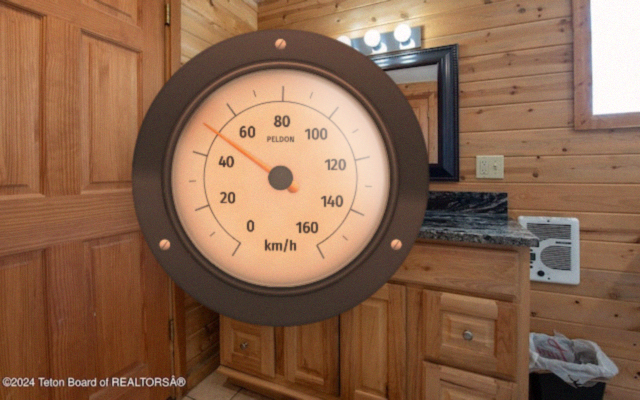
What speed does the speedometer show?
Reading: 50 km/h
